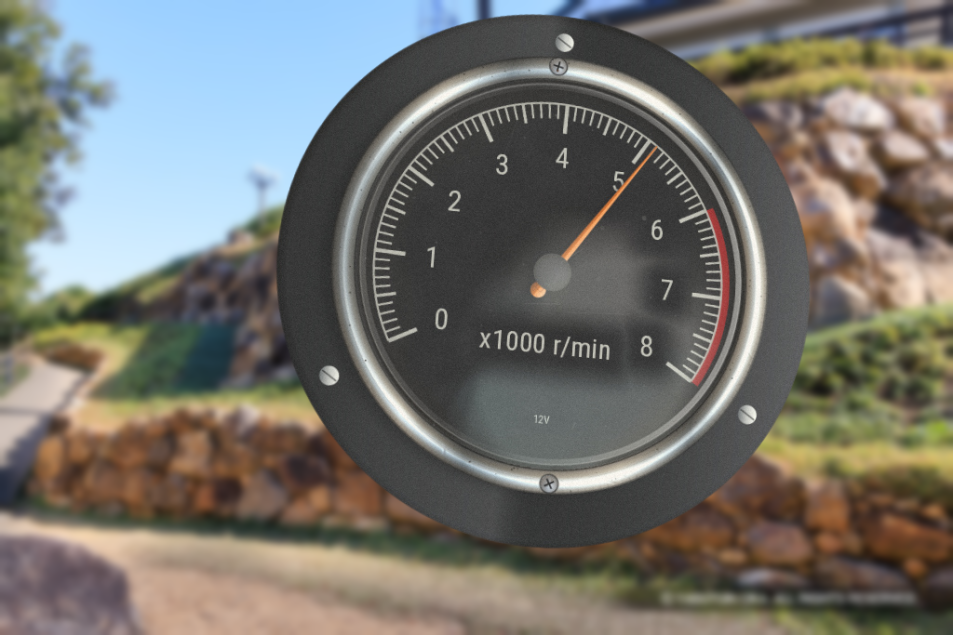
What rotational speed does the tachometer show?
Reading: 5100 rpm
